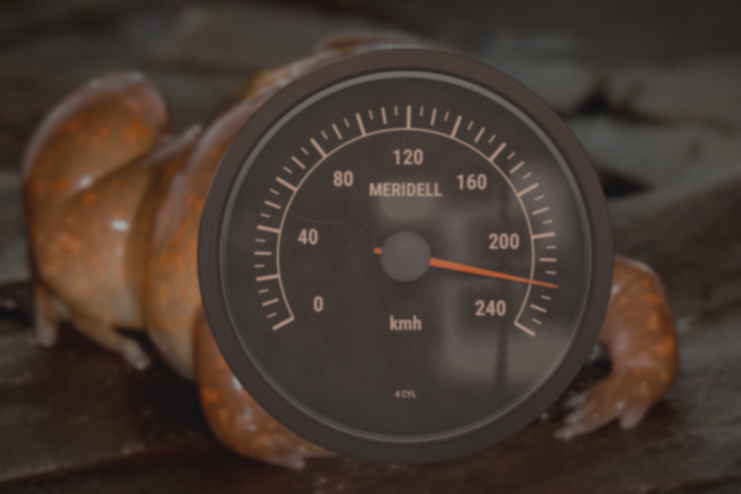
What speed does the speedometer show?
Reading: 220 km/h
